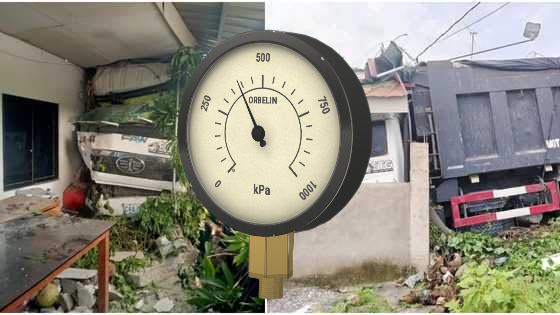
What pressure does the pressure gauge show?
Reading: 400 kPa
